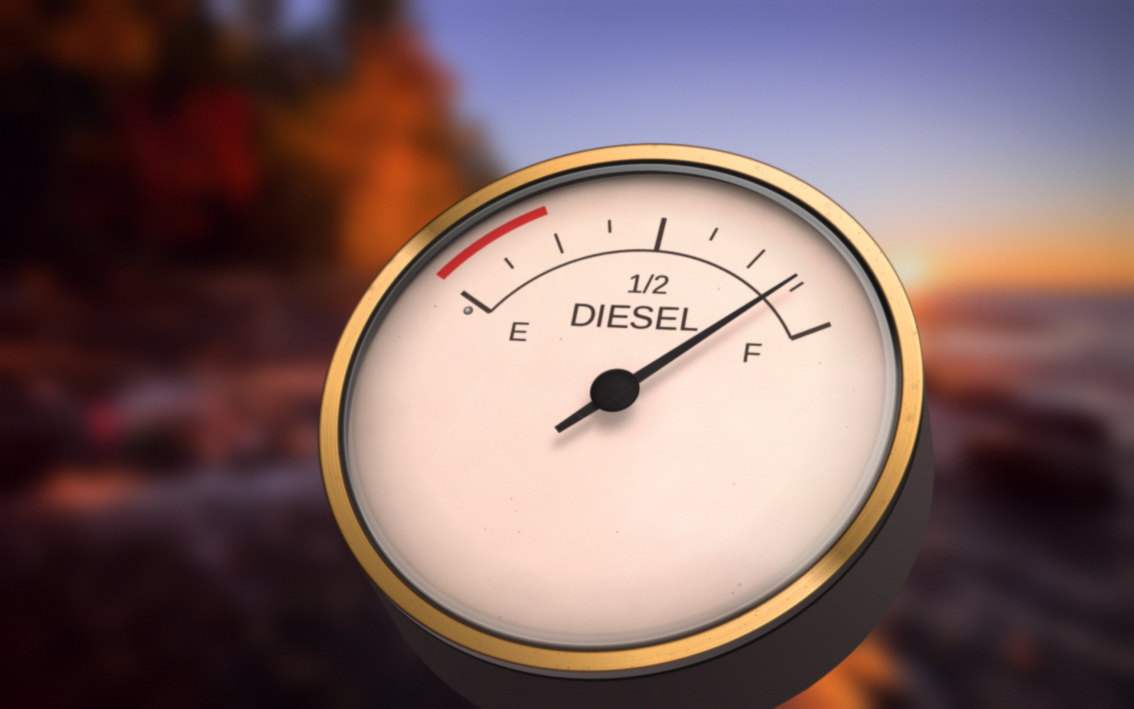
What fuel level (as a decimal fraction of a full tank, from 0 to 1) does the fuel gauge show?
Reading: 0.875
